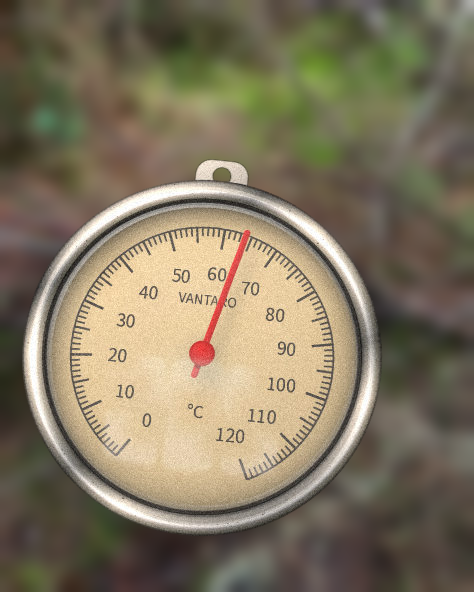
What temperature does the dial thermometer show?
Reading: 64 °C
